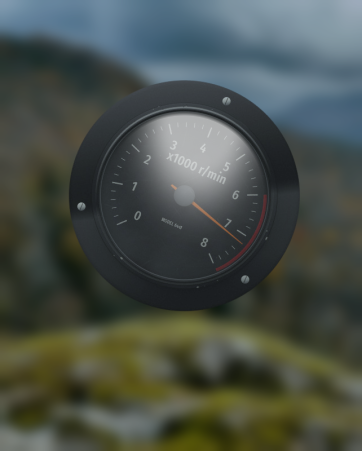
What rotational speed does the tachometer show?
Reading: 7200 rpm
